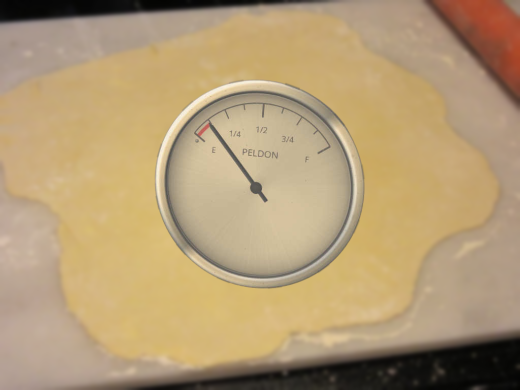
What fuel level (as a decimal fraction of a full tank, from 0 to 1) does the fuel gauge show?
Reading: 0.125
